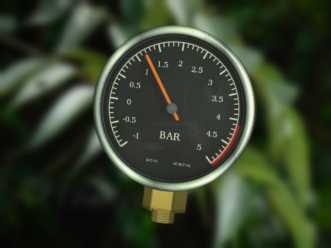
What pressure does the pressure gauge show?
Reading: 1.2 bar
